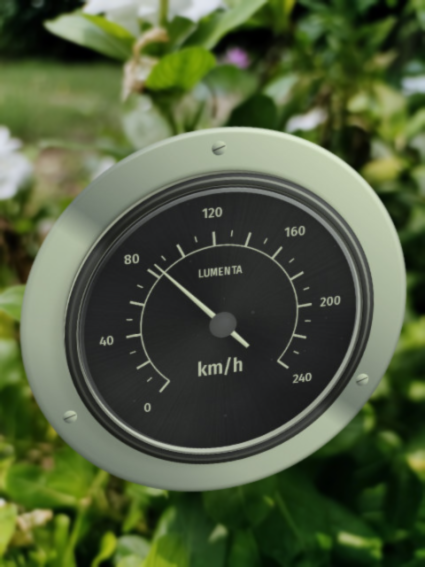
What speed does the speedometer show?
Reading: 85 km/h
